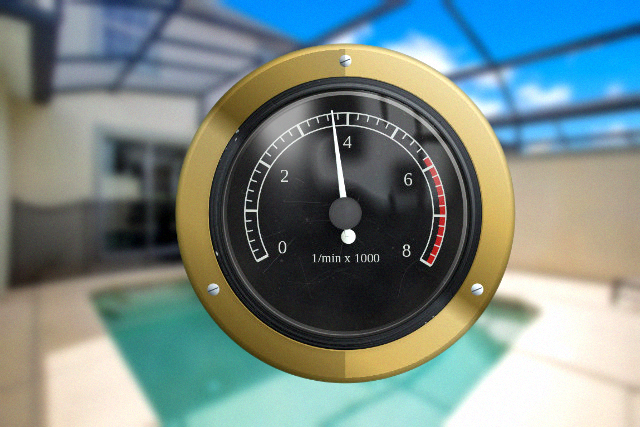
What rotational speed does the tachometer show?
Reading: 3700 rpm
